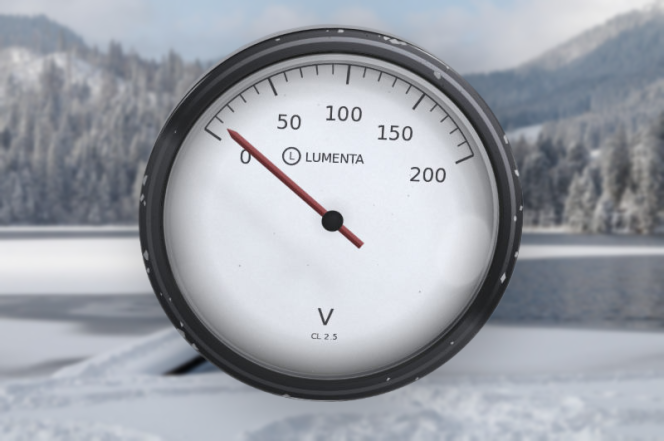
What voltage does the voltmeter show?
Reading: 10 V
